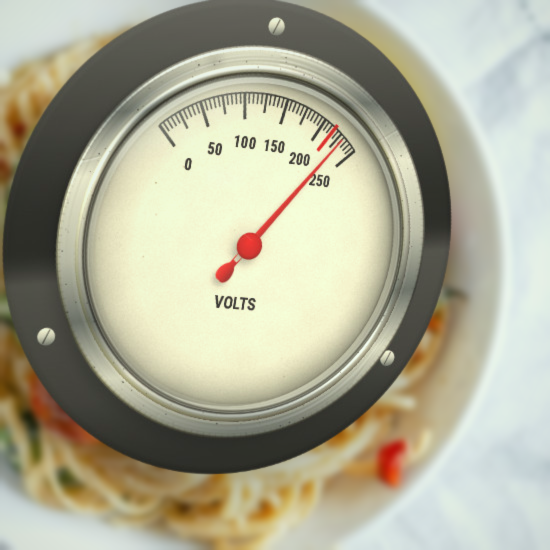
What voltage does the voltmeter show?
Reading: 225 V
